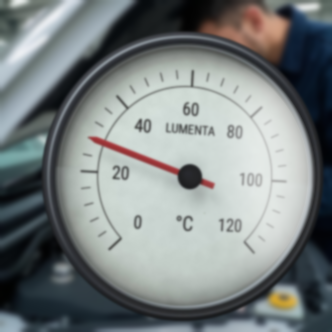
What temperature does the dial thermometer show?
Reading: 28 °C
